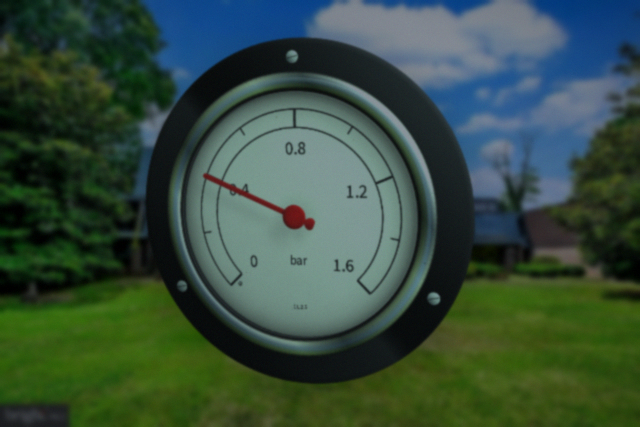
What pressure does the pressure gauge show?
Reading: 0.4 bar
